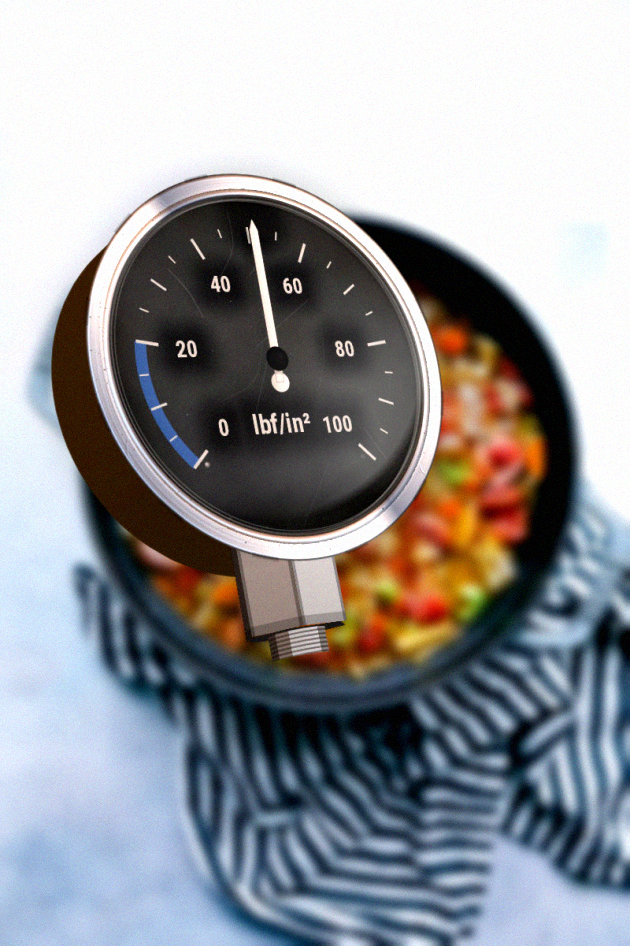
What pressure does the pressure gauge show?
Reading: 50 psi
